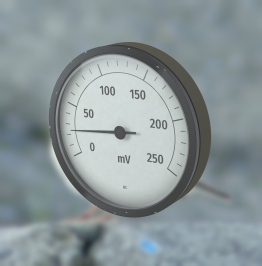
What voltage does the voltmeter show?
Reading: 25 mV
